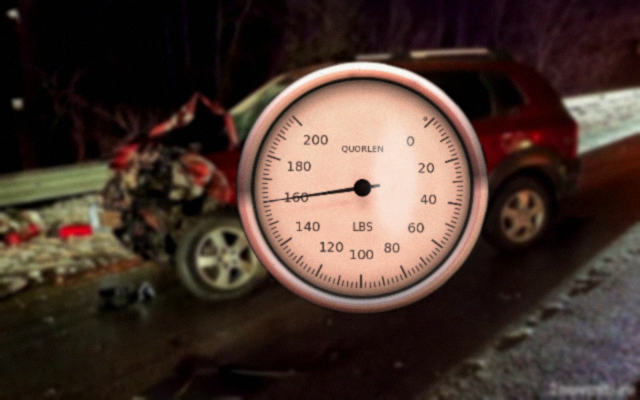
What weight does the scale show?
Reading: 160 lb
